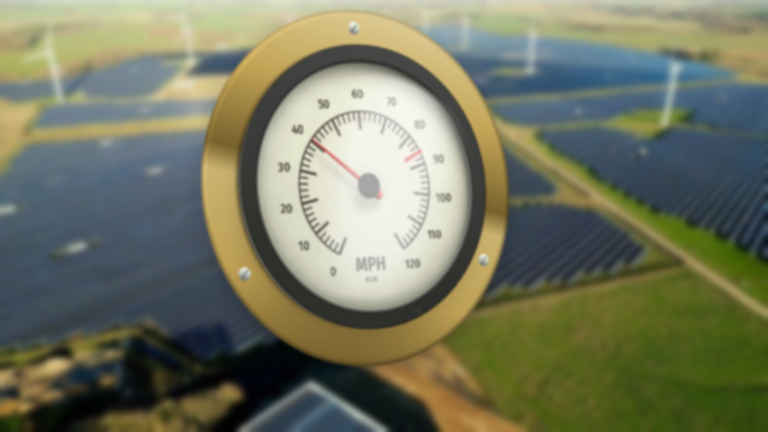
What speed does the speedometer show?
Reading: 40 mph
